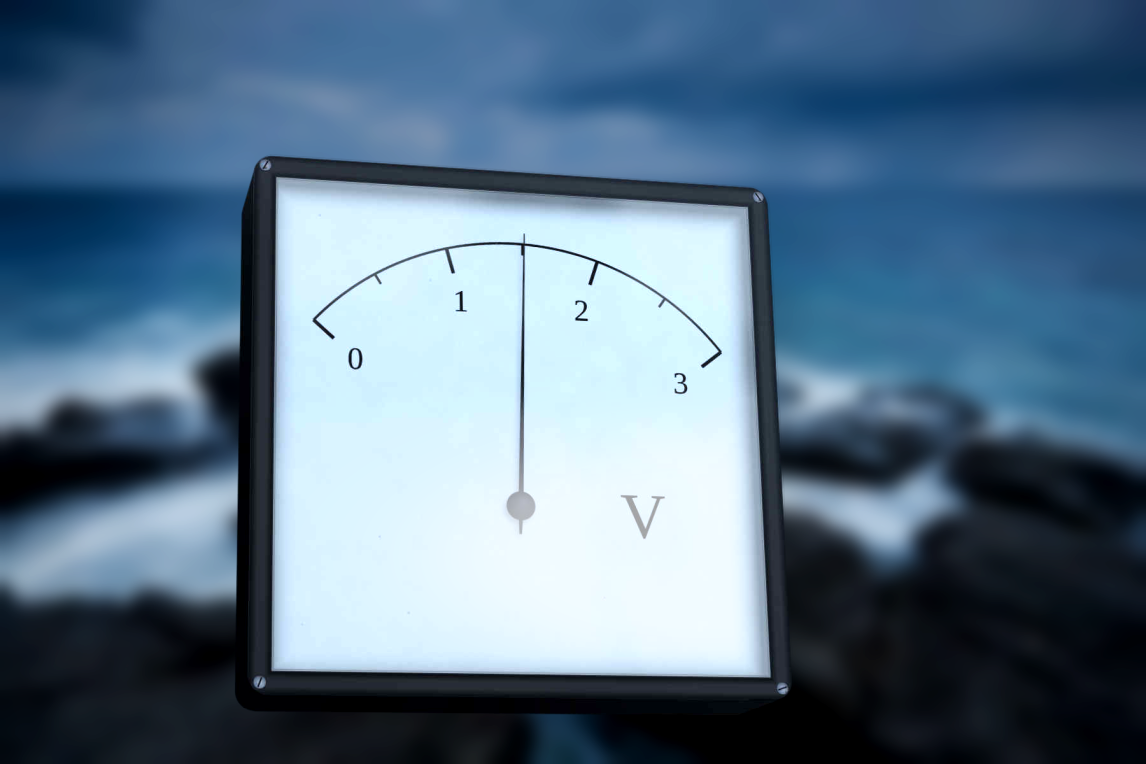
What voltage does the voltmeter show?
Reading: 1.5 V
